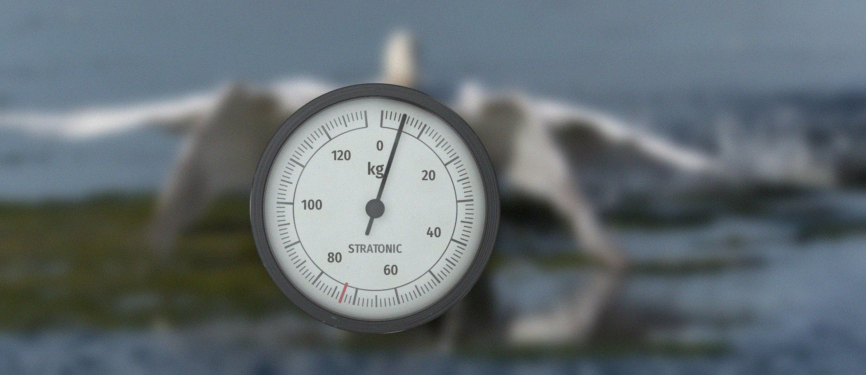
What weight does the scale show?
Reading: 5 kg
